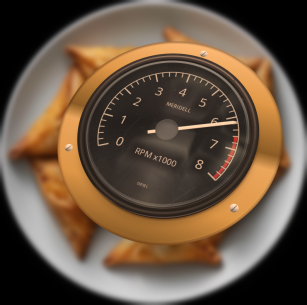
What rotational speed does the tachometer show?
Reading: 6200 rpm
